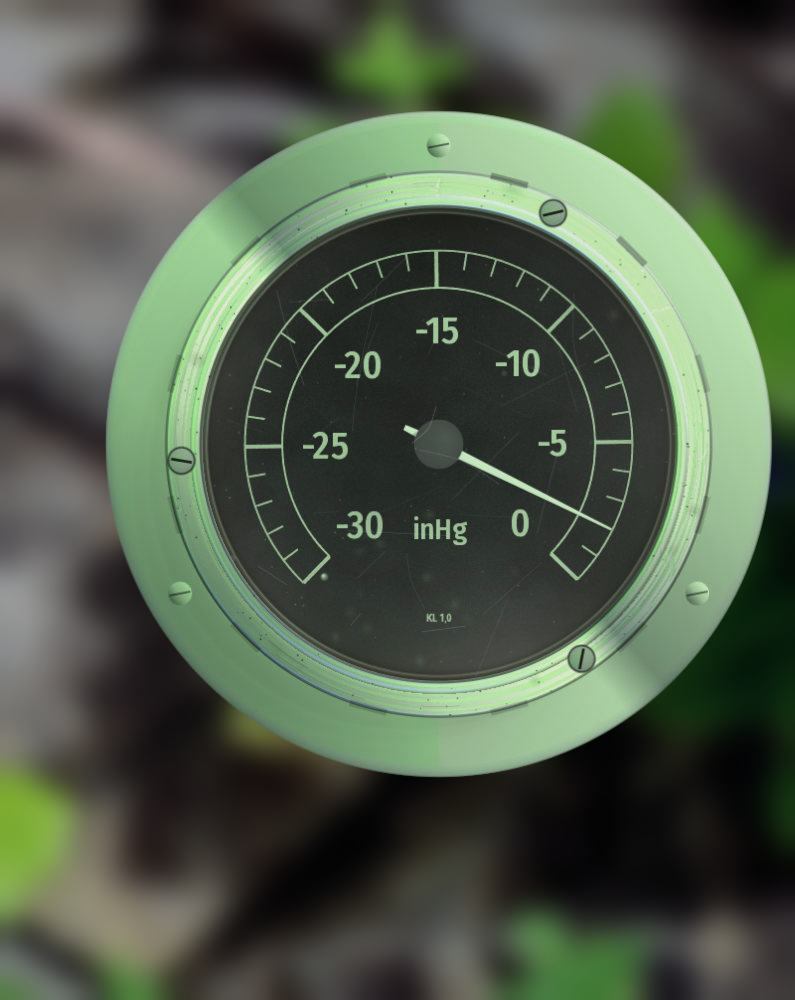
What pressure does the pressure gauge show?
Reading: -2 inHg
